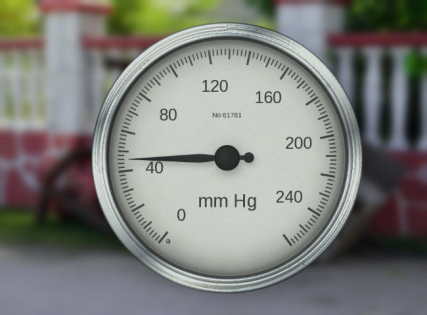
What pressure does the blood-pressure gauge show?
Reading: 46 mmHg
